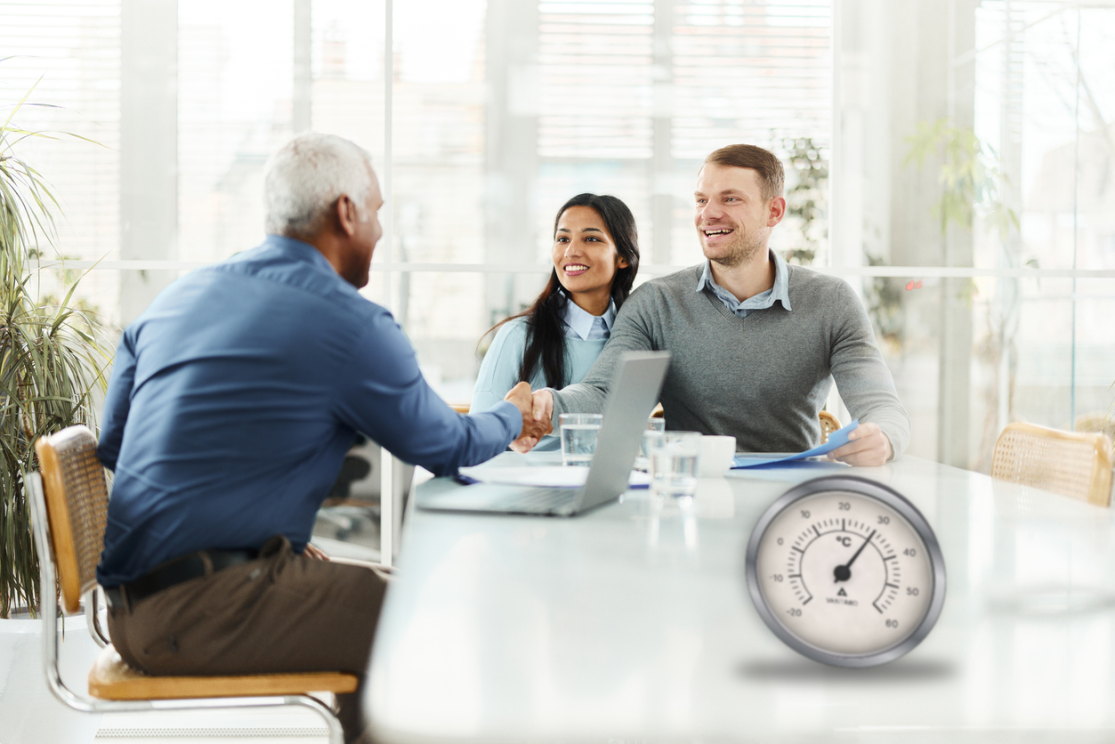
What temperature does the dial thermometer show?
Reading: 30 °C
